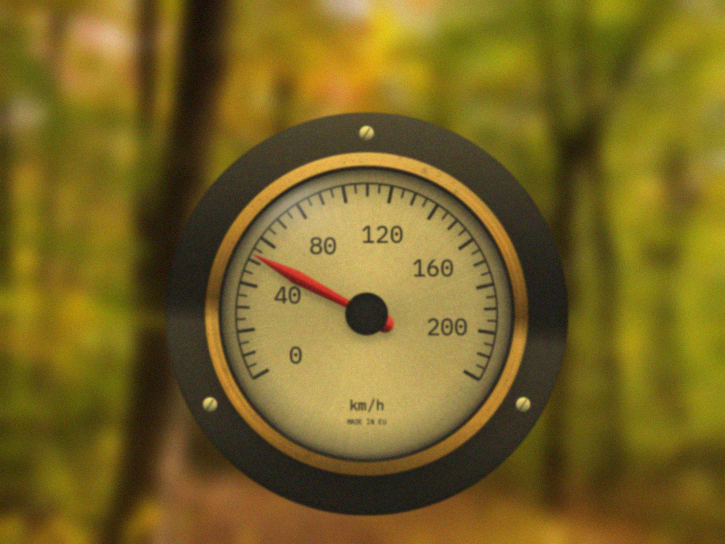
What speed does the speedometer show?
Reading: 52.5 km/h
